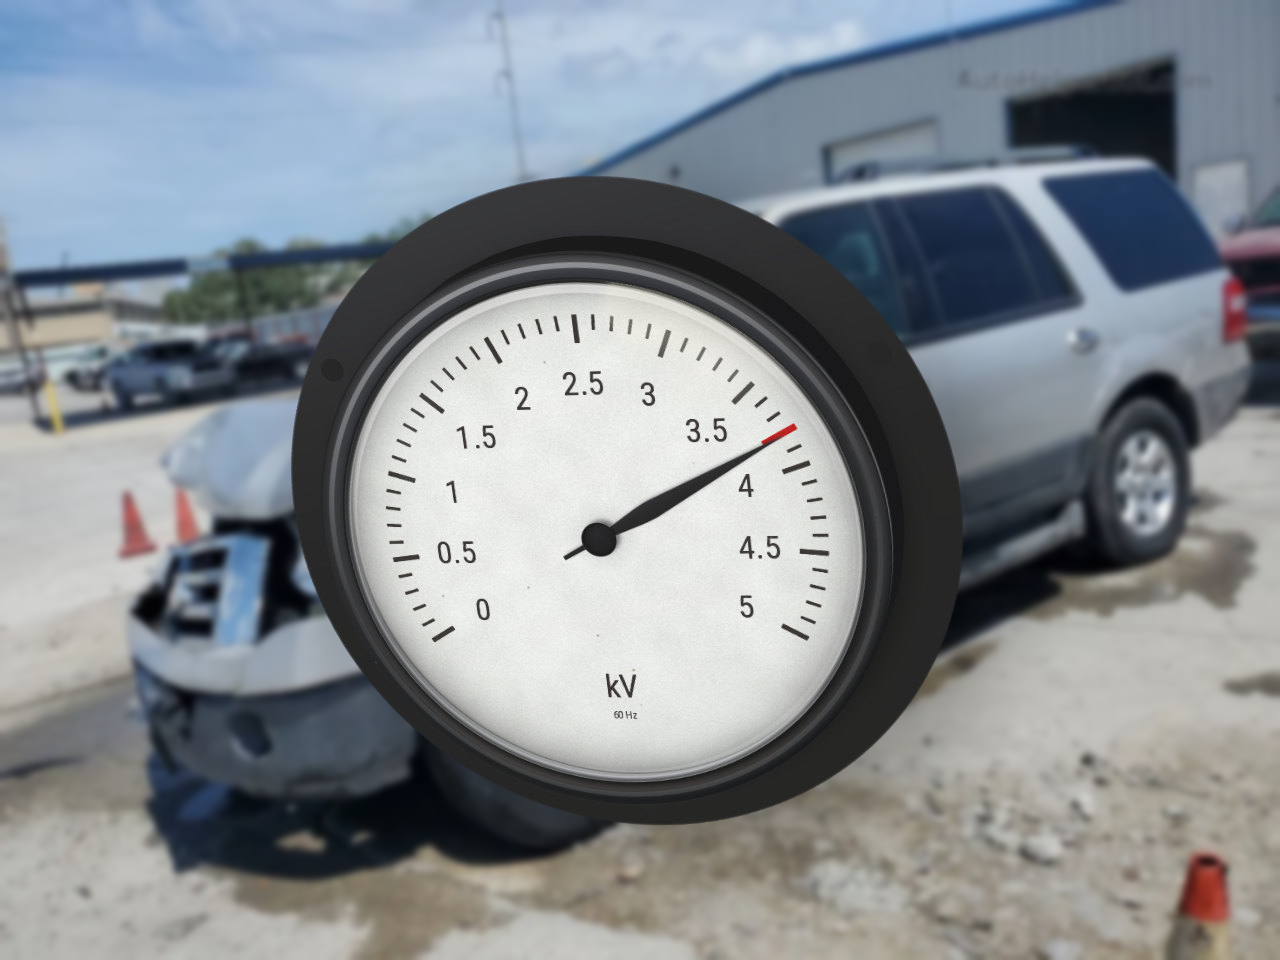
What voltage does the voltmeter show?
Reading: 3.8 kV
